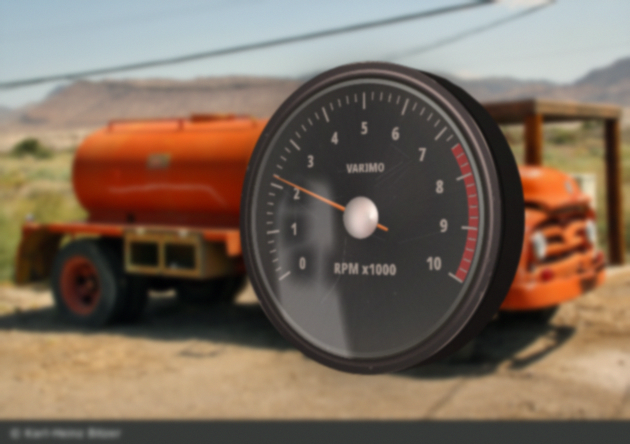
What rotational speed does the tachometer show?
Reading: 2200 rpm
